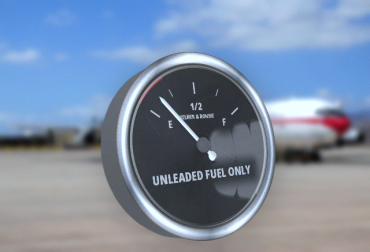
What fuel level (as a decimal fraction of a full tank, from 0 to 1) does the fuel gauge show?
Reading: 0.125
